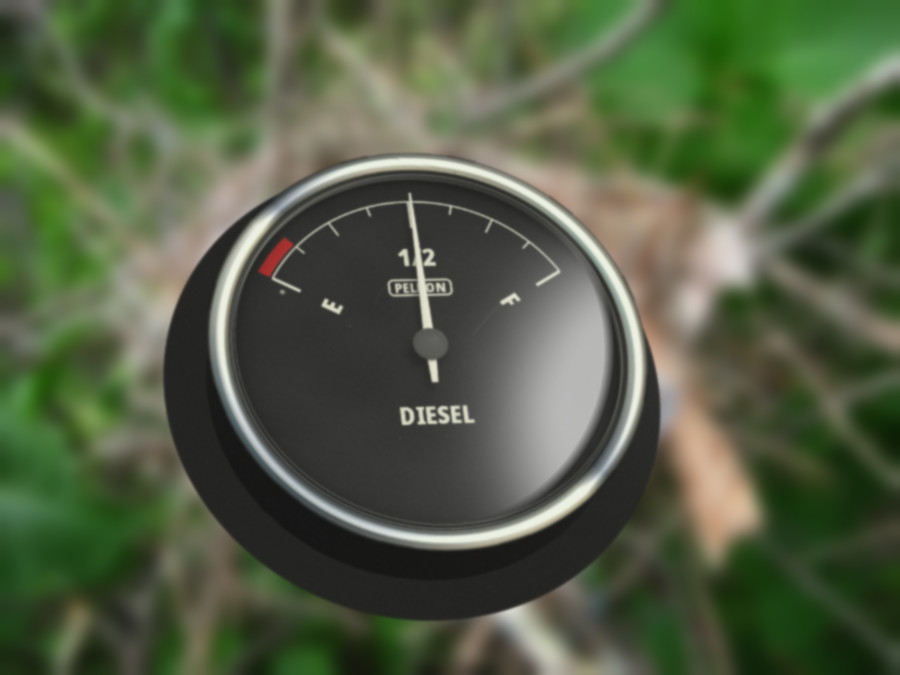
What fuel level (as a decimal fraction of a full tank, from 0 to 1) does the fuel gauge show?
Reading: 0.5
